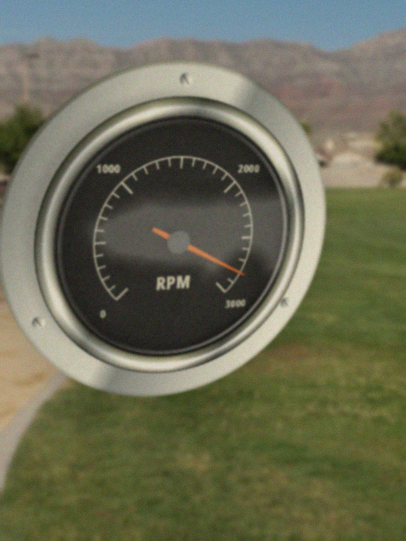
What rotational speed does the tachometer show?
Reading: 2800 rpm
